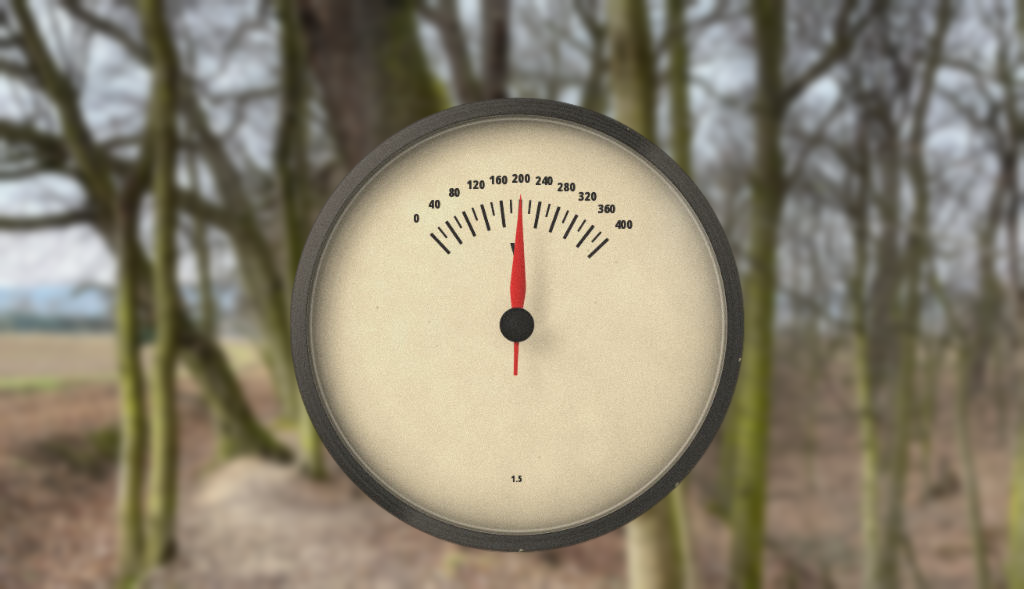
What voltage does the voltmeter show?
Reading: 200 V
